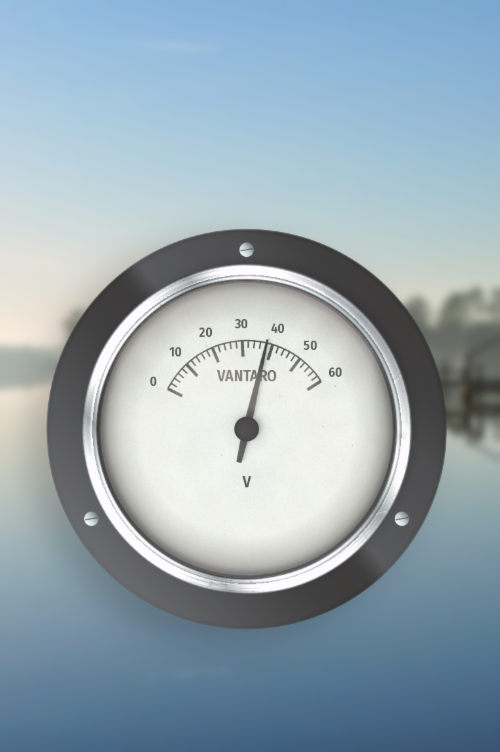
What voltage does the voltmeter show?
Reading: 38 V
